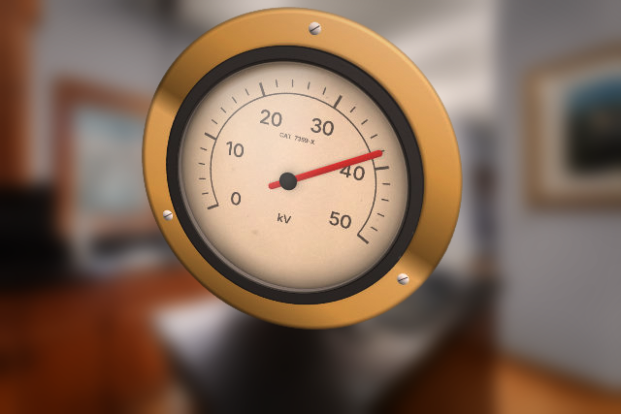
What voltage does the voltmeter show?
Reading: 38 kV
